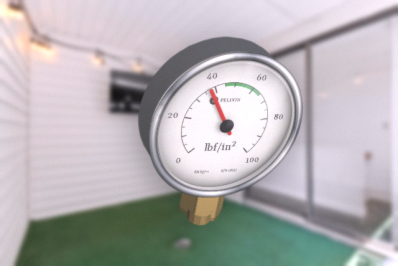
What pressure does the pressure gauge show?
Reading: 37.5 psi
